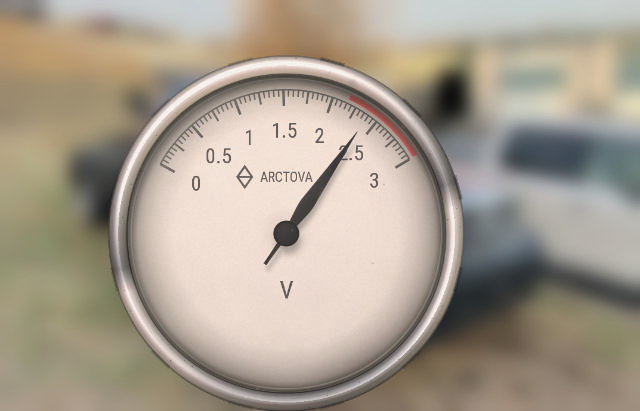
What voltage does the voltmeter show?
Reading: 2.4 V
